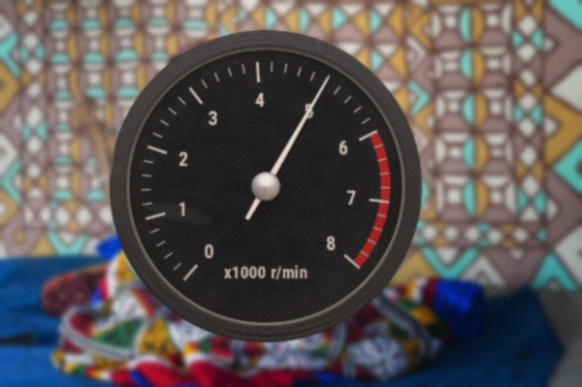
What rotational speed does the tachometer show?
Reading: 5000 rpm
